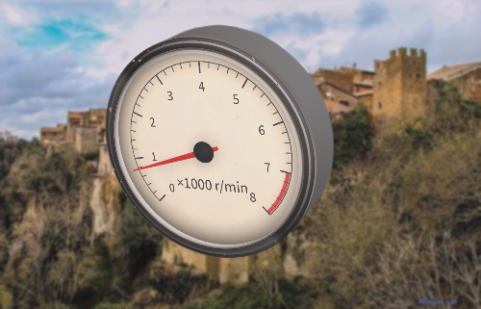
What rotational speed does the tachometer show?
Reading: 800 rpm
